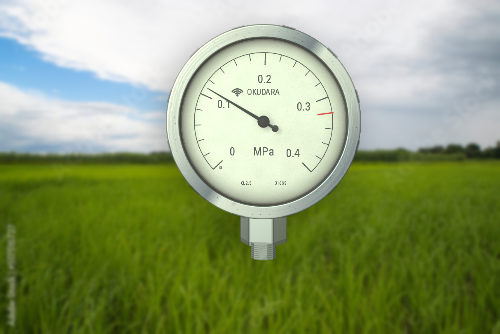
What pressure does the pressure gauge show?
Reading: 0.11 MPa
